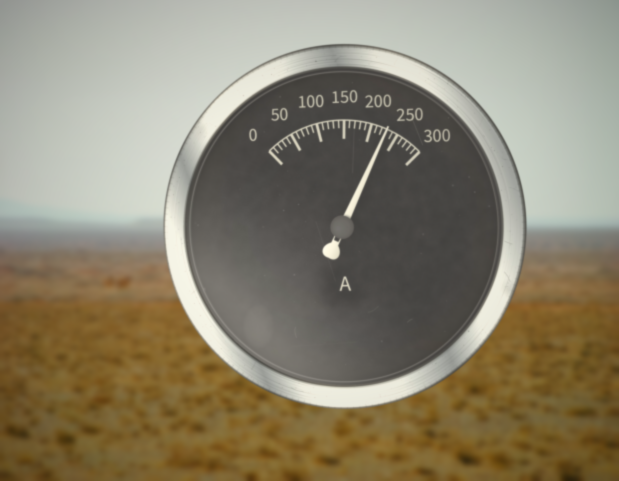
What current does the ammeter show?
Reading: 230 A
